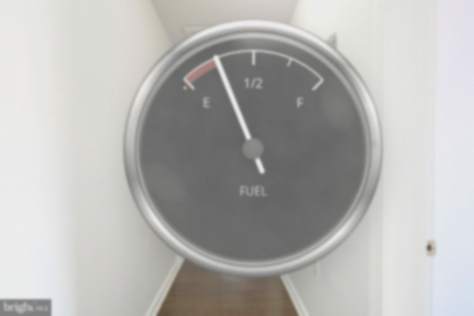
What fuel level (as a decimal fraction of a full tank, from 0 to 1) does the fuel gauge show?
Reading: 0.25
